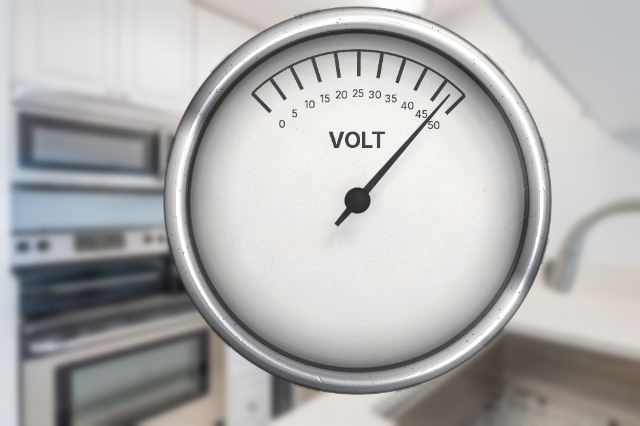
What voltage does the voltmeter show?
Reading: 47.5 V
